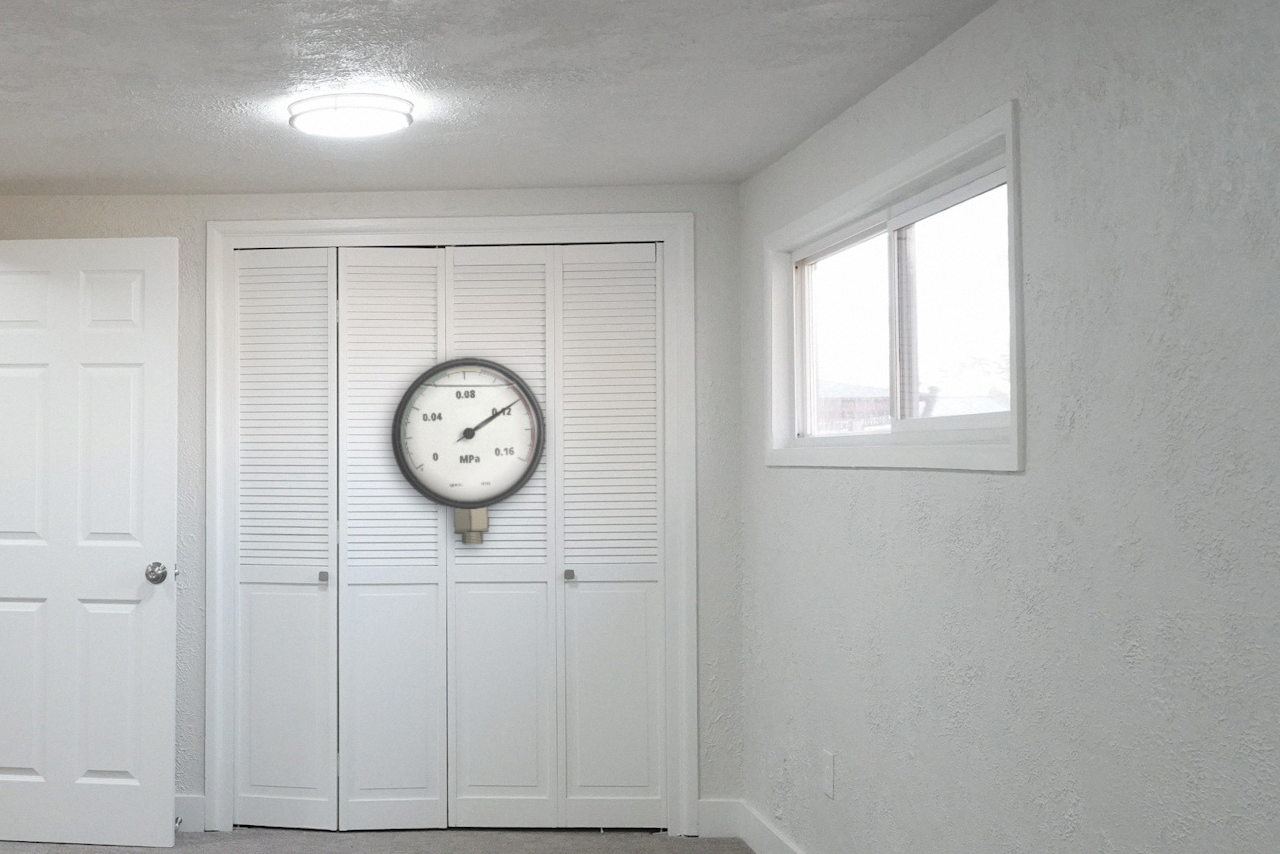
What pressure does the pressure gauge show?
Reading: 0.12 MPa
